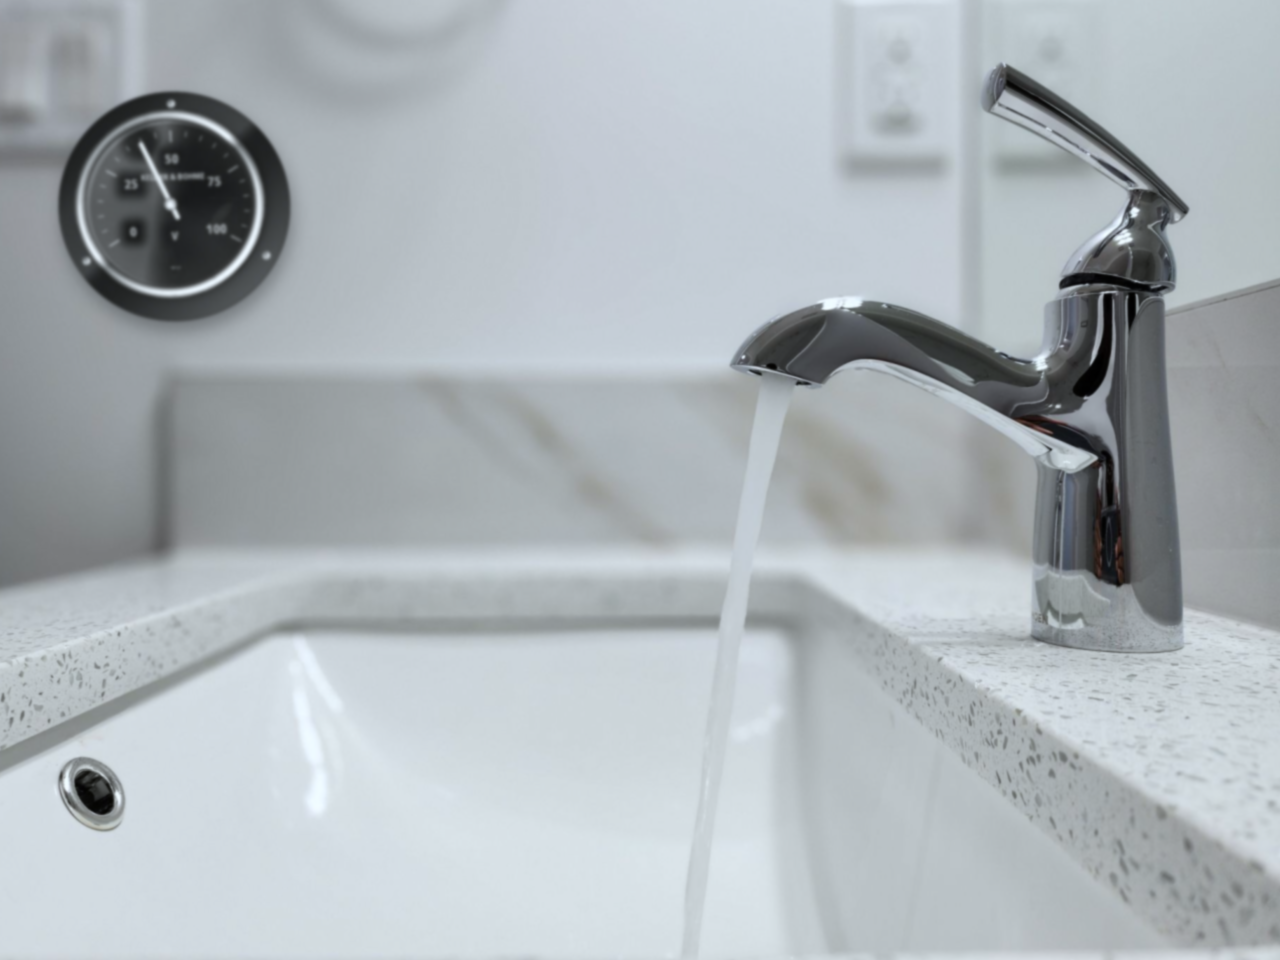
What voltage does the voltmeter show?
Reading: 40 V
